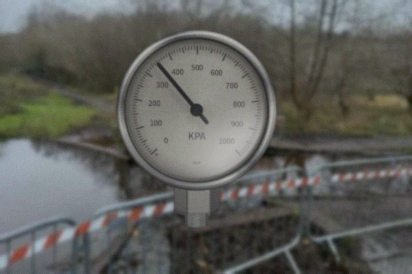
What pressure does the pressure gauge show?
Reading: 350 kPa
